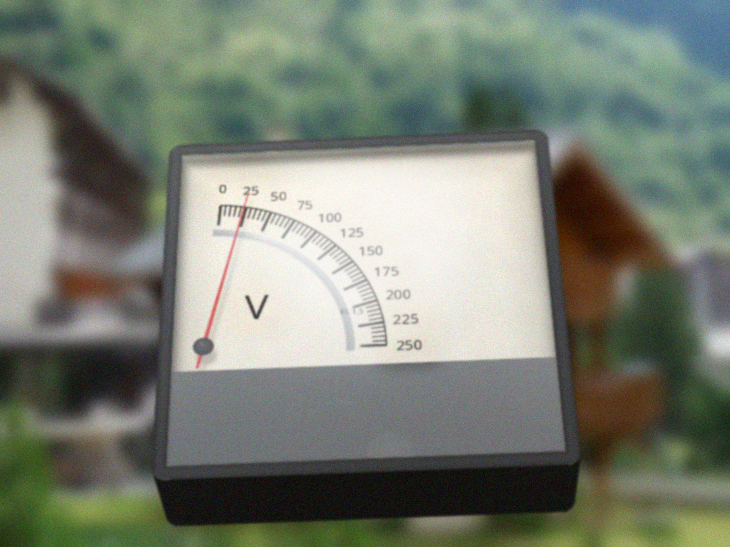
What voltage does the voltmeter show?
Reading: 25 V
